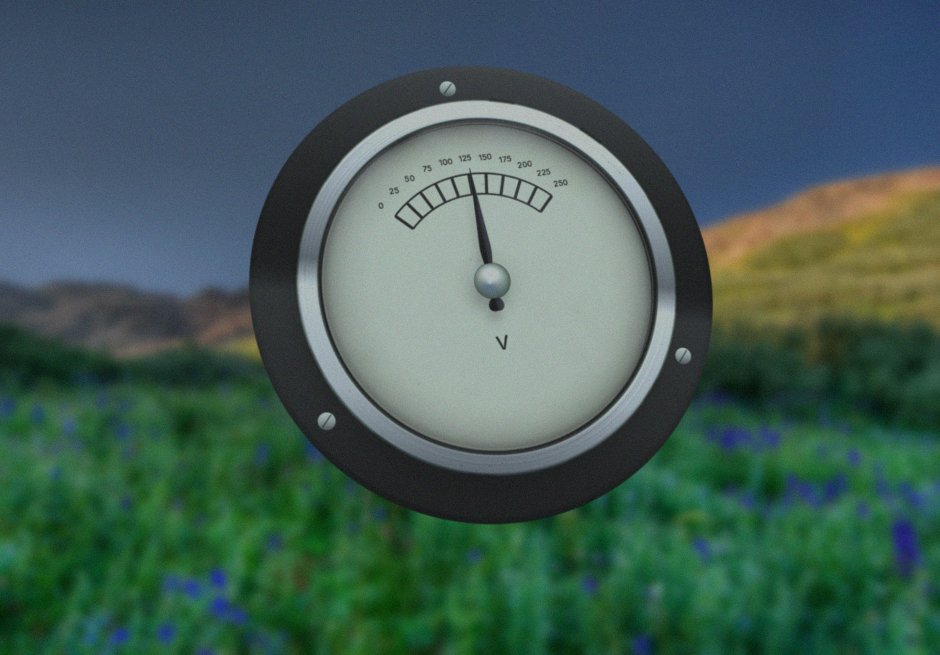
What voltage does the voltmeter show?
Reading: 125 V
